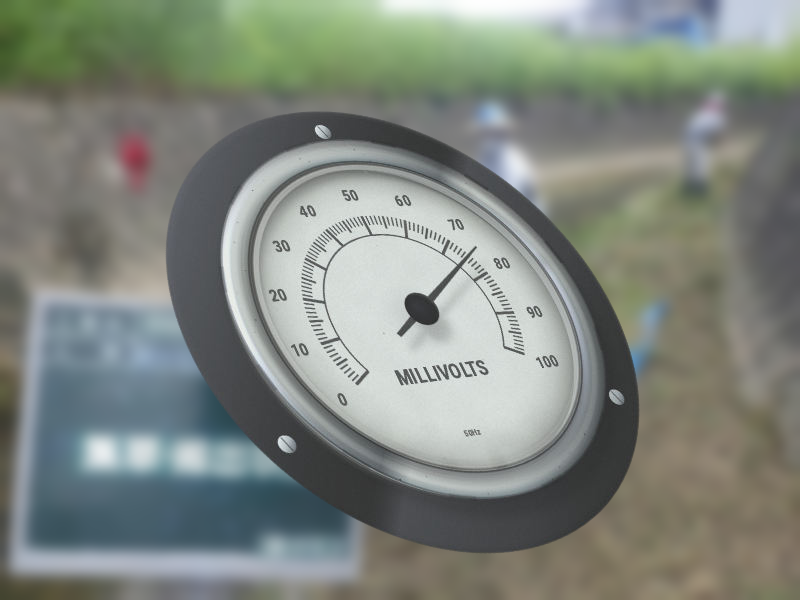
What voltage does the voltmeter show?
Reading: 75 mV
